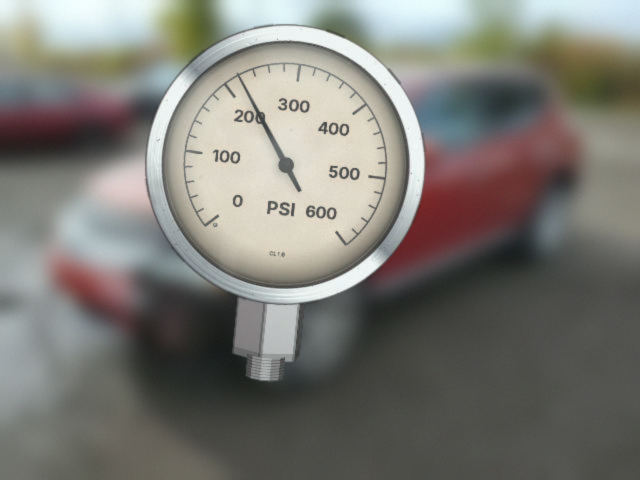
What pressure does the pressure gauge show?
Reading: 220 psi
